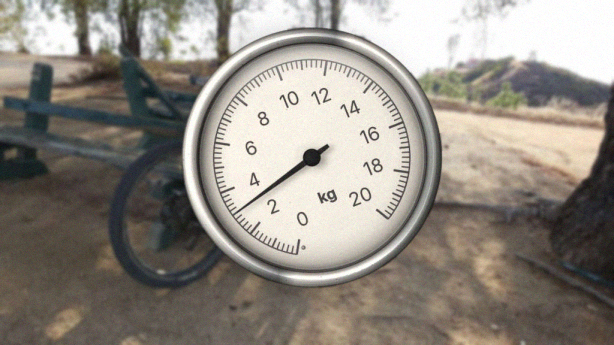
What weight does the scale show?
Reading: 3 kg
